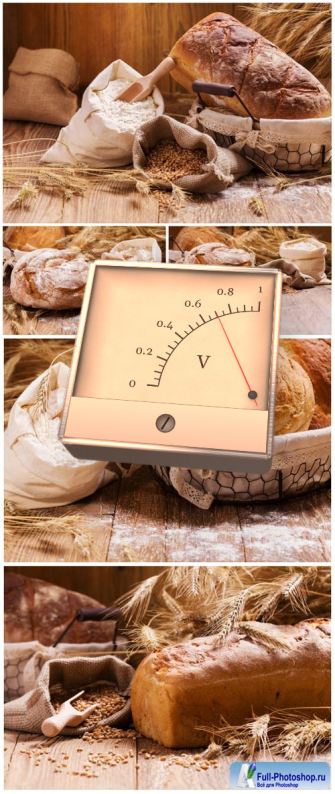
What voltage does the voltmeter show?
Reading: 0.7 V
